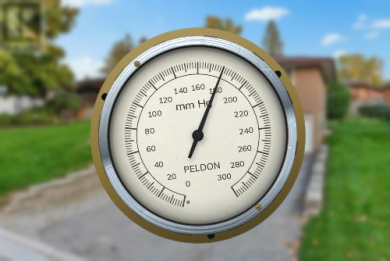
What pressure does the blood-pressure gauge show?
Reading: 180 mmHg
